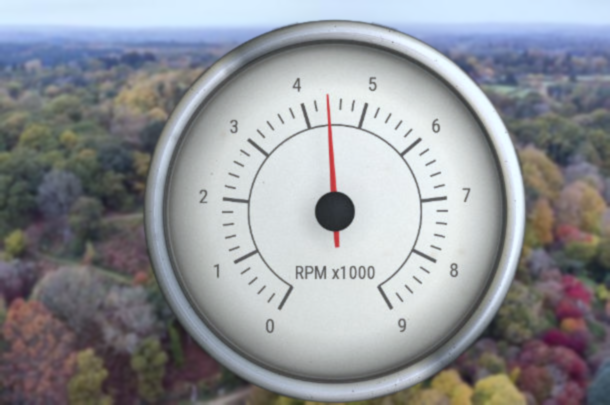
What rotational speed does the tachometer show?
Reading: 4400 rpm
